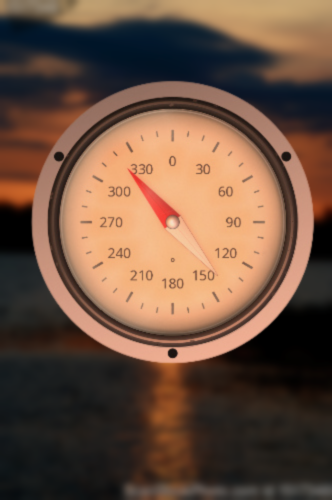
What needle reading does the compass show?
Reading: 320 °
